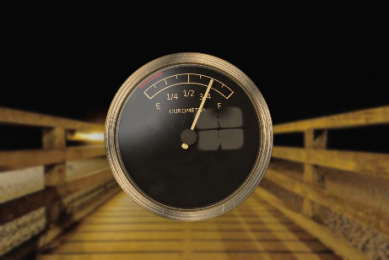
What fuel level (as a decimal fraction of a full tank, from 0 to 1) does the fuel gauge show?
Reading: 0.75
